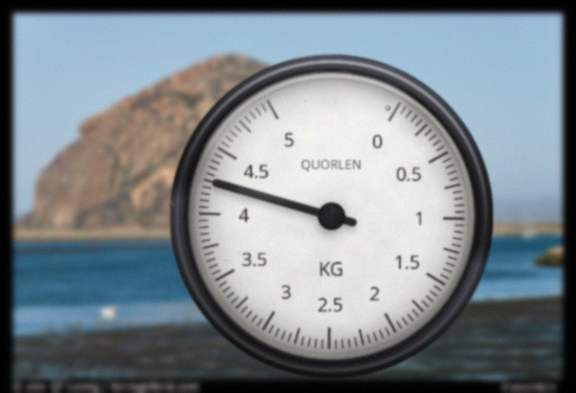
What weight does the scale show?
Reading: 4.25 kg
